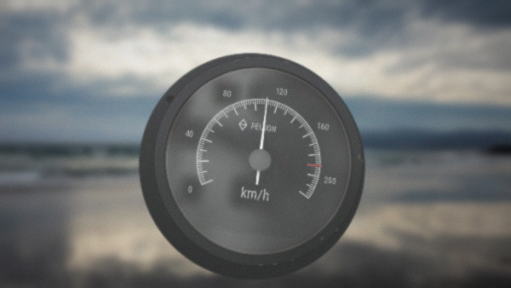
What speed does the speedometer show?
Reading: 110 km/h
